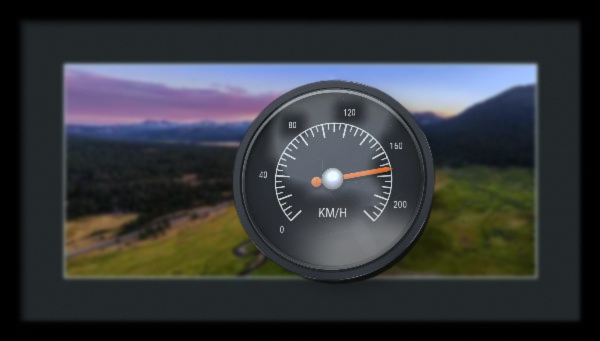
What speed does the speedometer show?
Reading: 175 km/h
